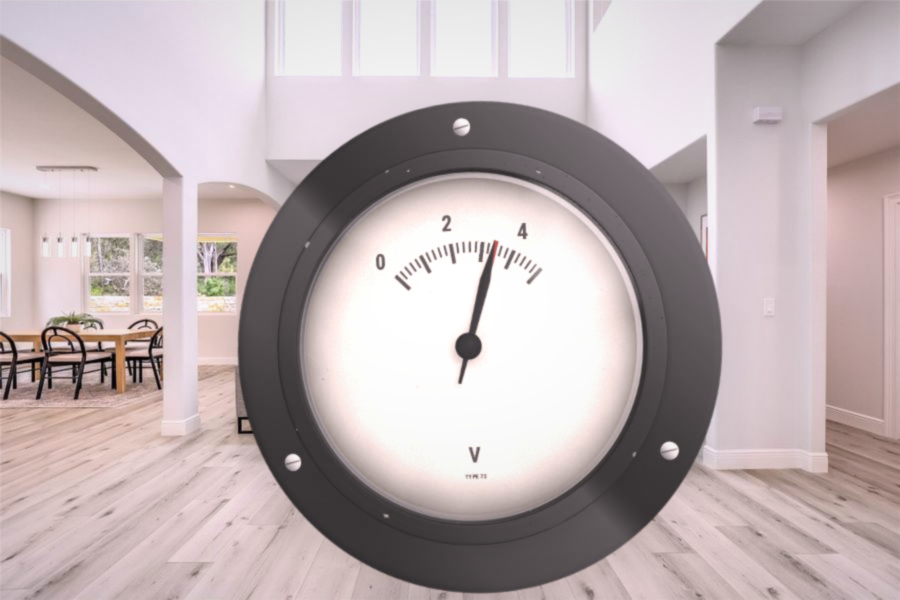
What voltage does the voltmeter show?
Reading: 3.4 V
